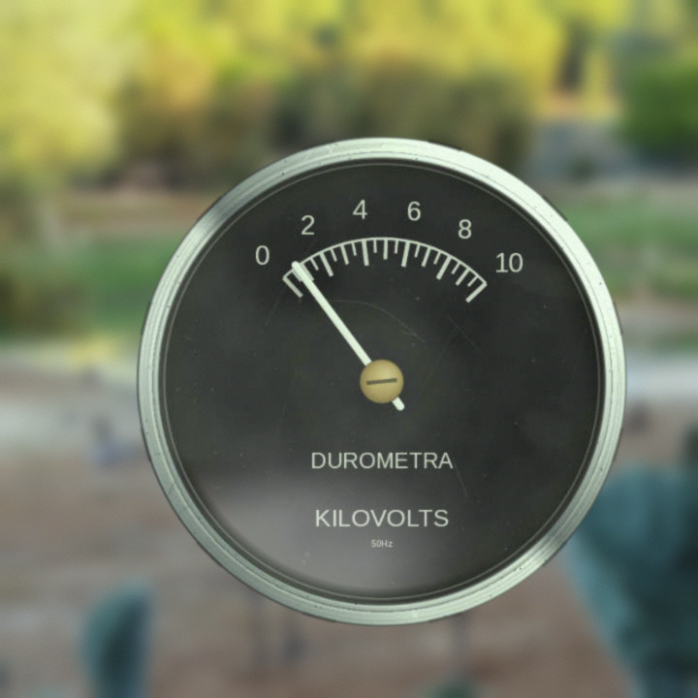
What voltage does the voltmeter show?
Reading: 0.75 kV
